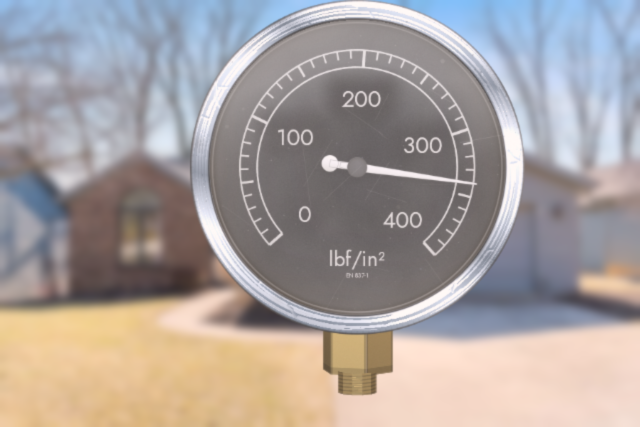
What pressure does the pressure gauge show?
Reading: 340 psi
